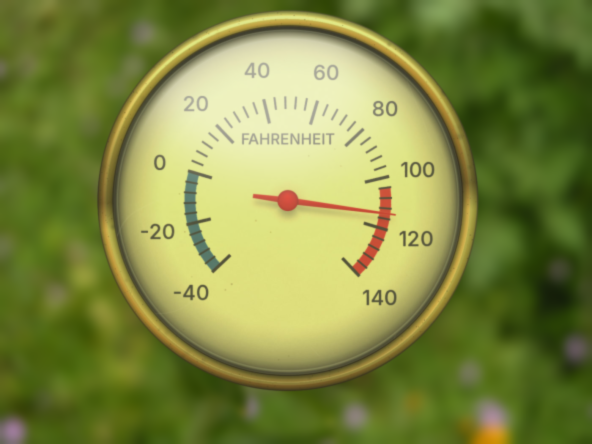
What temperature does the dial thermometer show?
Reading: 114 °F
